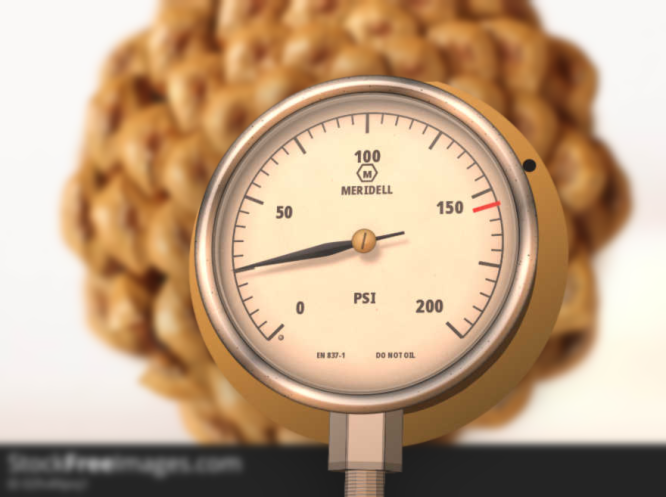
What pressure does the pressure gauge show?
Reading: 25 psi
